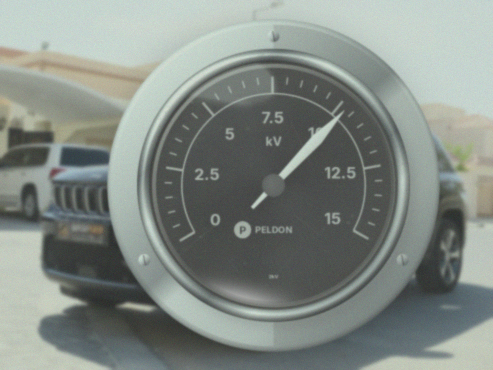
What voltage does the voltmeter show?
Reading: 10.25 kV
